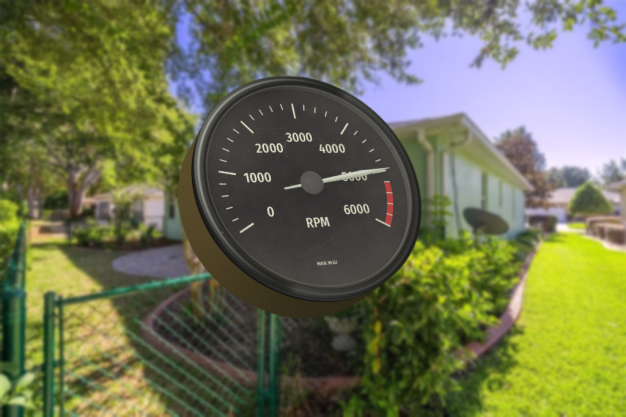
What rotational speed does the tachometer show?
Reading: 5000 rpm
